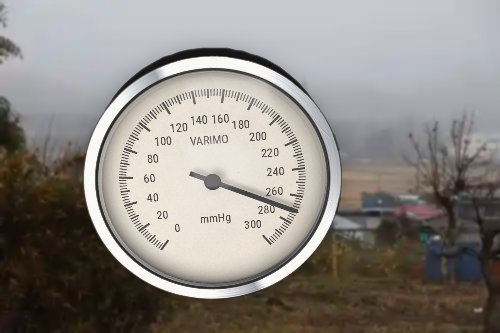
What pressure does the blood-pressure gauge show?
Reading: 270 mmHg
